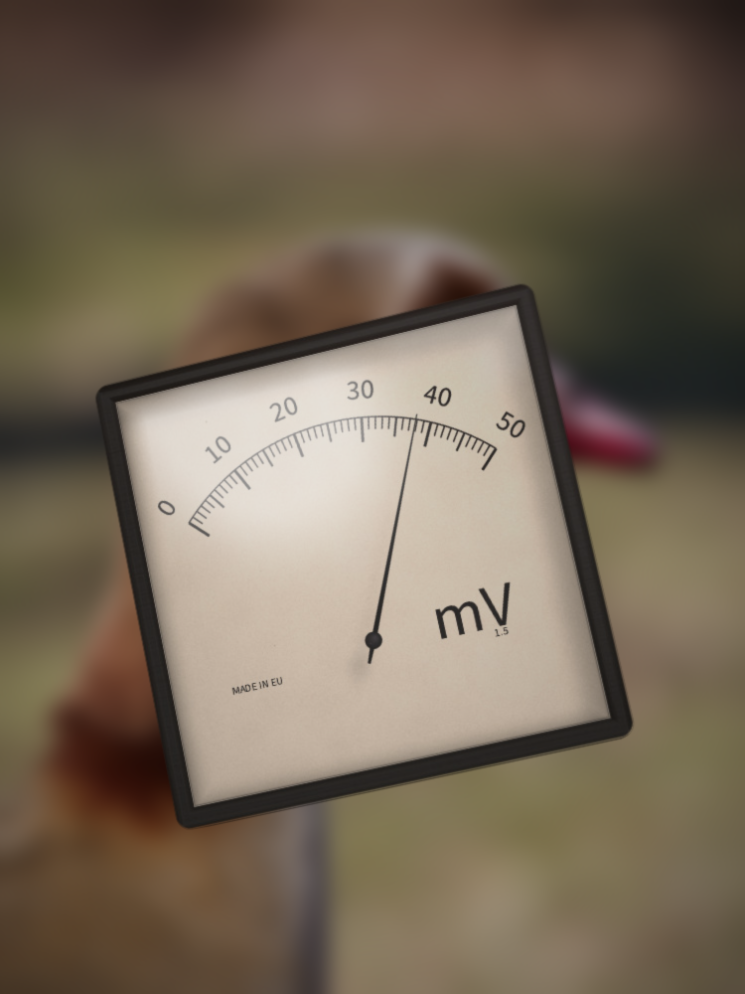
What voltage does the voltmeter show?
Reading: 38 mV
